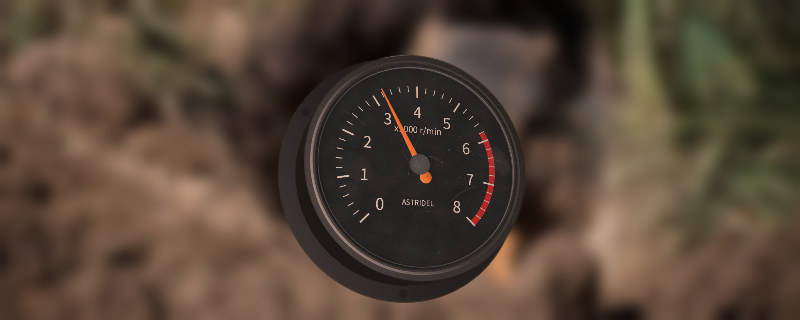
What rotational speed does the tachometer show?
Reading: 3200 rpm
